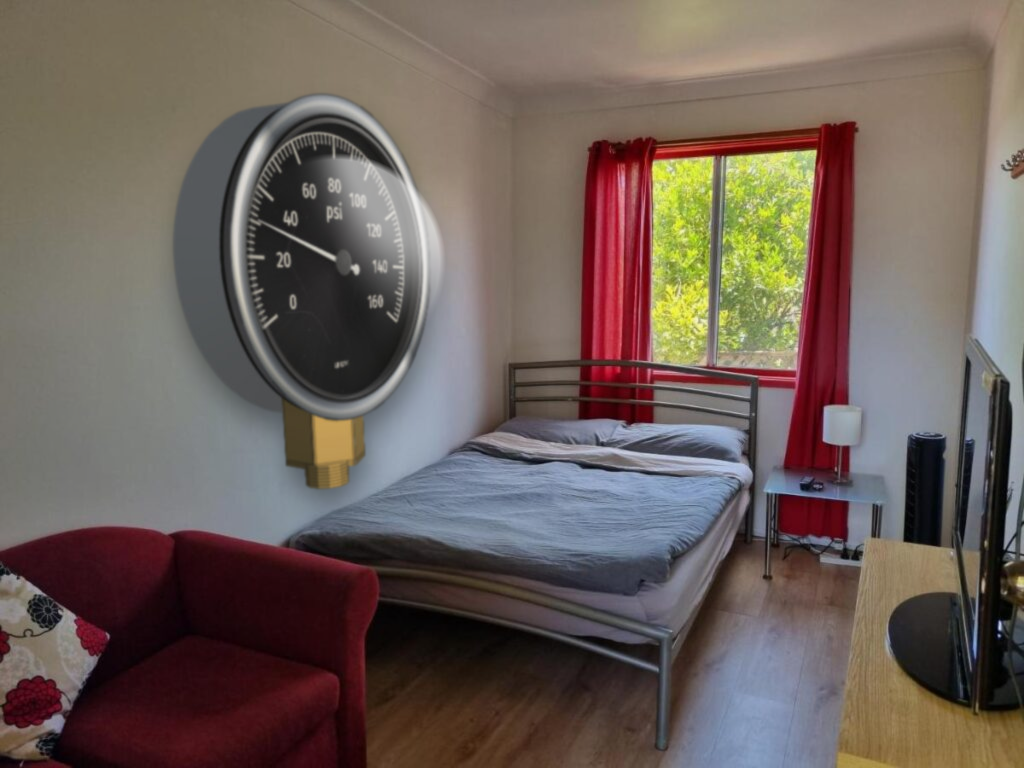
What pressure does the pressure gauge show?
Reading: 30 psi
